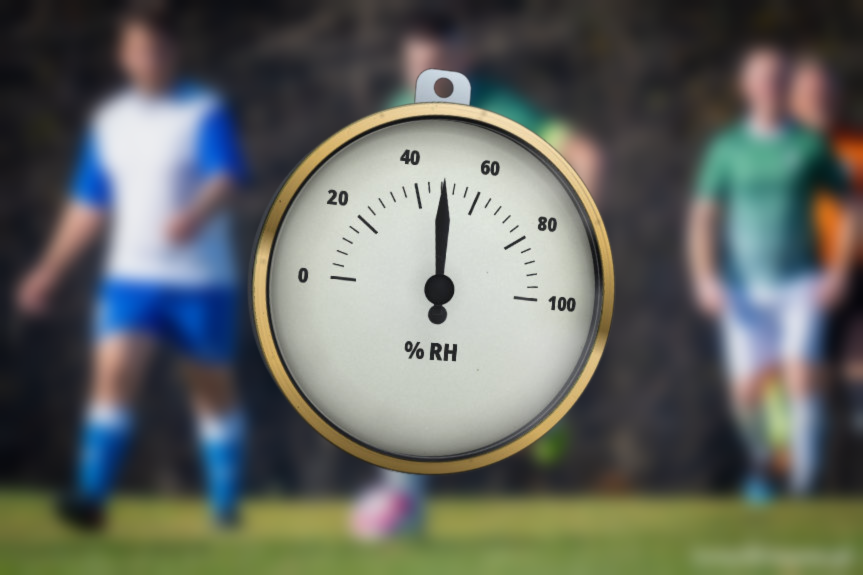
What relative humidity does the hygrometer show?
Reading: 48 %
